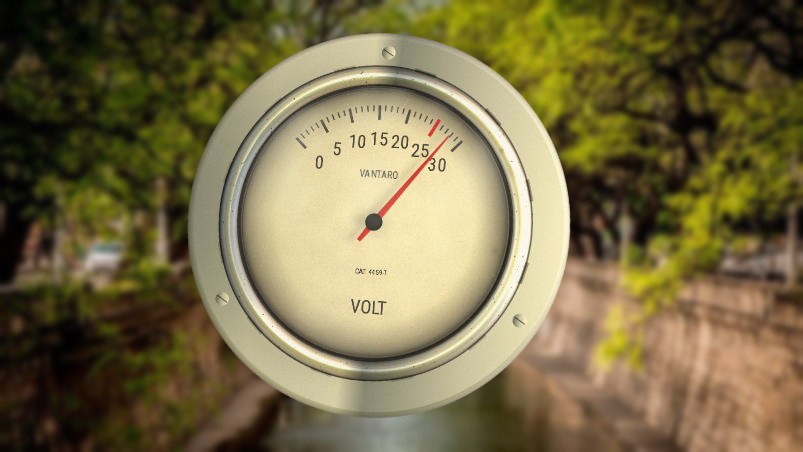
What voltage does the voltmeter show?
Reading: 28 V
